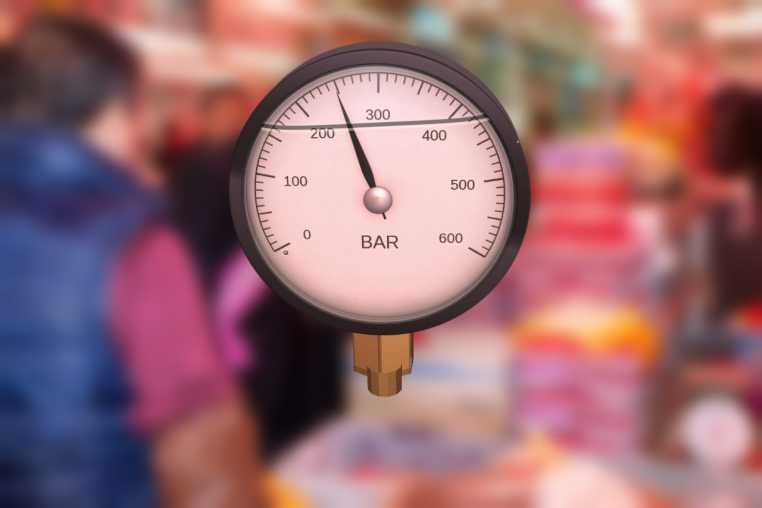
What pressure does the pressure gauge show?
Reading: 250 bar
